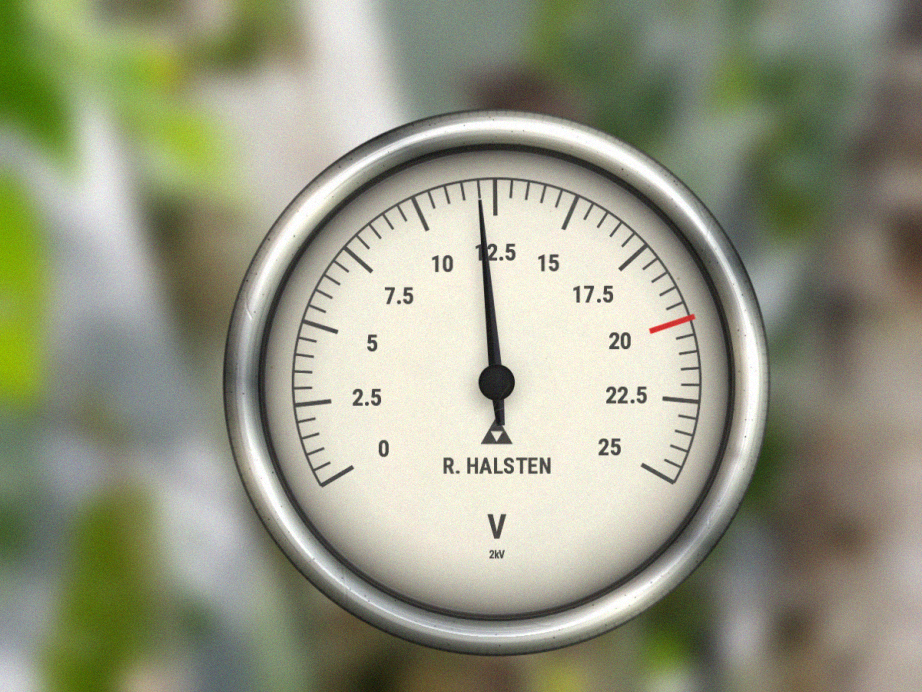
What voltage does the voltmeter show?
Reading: 12 V
